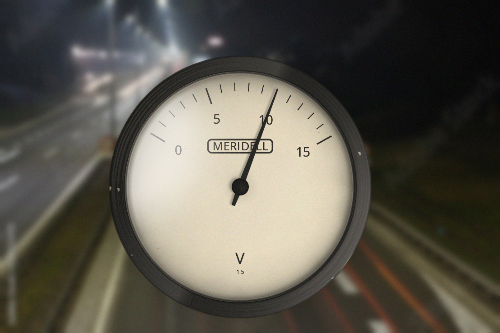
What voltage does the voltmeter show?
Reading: 10 V
